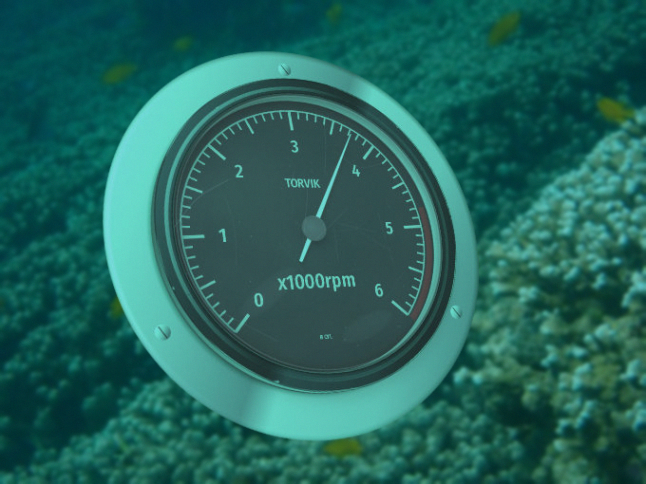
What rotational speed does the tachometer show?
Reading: 3700 rpm
